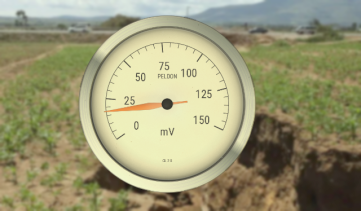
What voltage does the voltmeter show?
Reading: 17.5 mV
